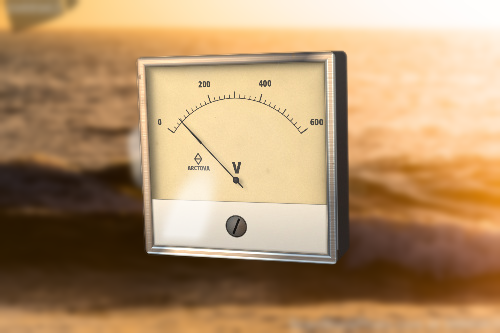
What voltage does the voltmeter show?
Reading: 60 V
